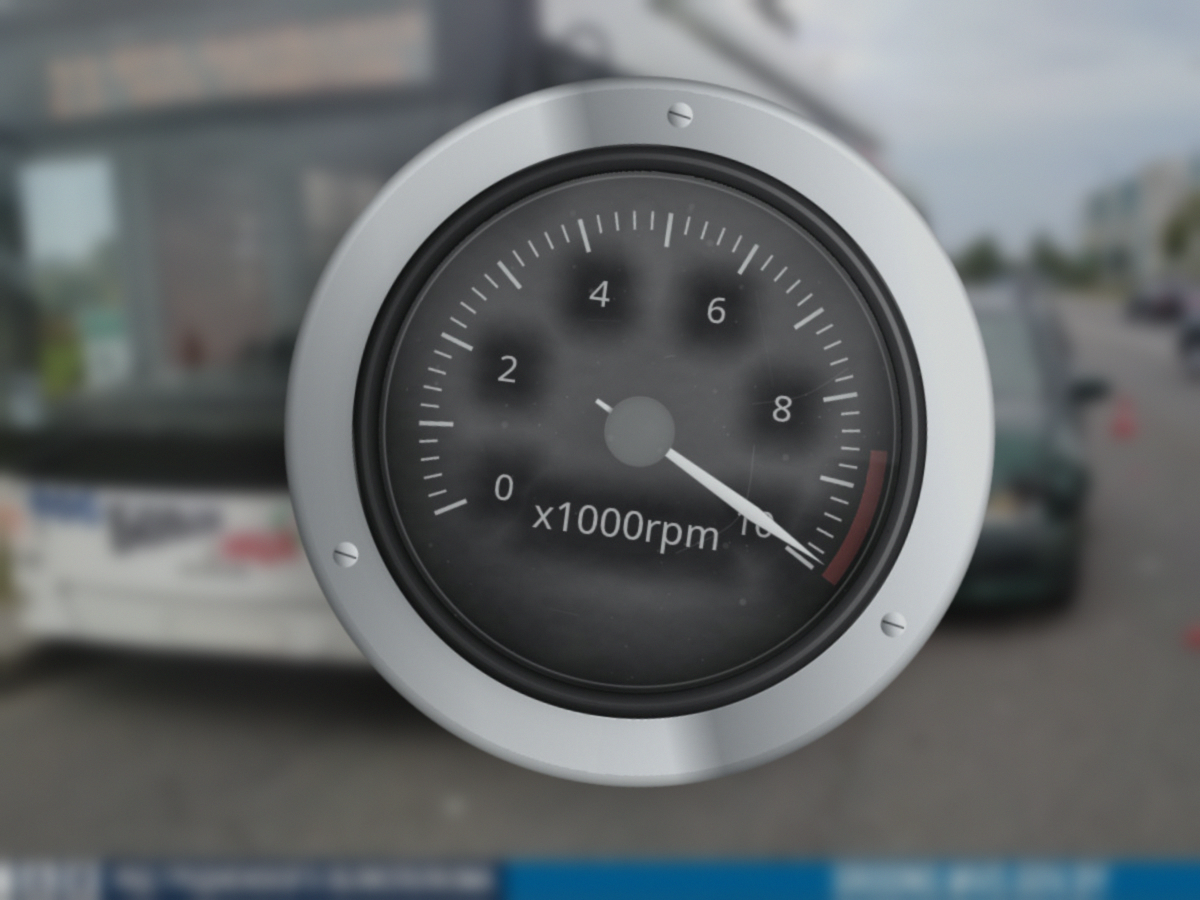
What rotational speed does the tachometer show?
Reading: 9900 rpm
